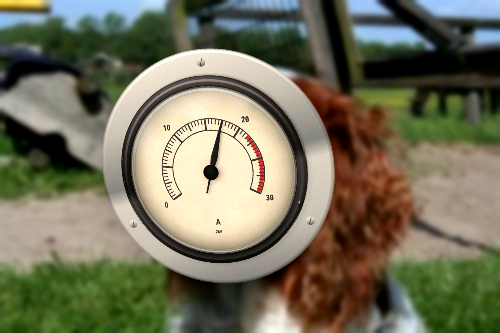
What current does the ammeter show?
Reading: 17.5 A
